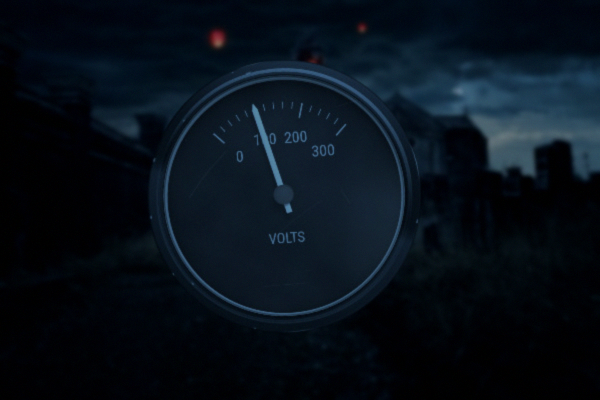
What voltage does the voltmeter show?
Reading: 100 V
